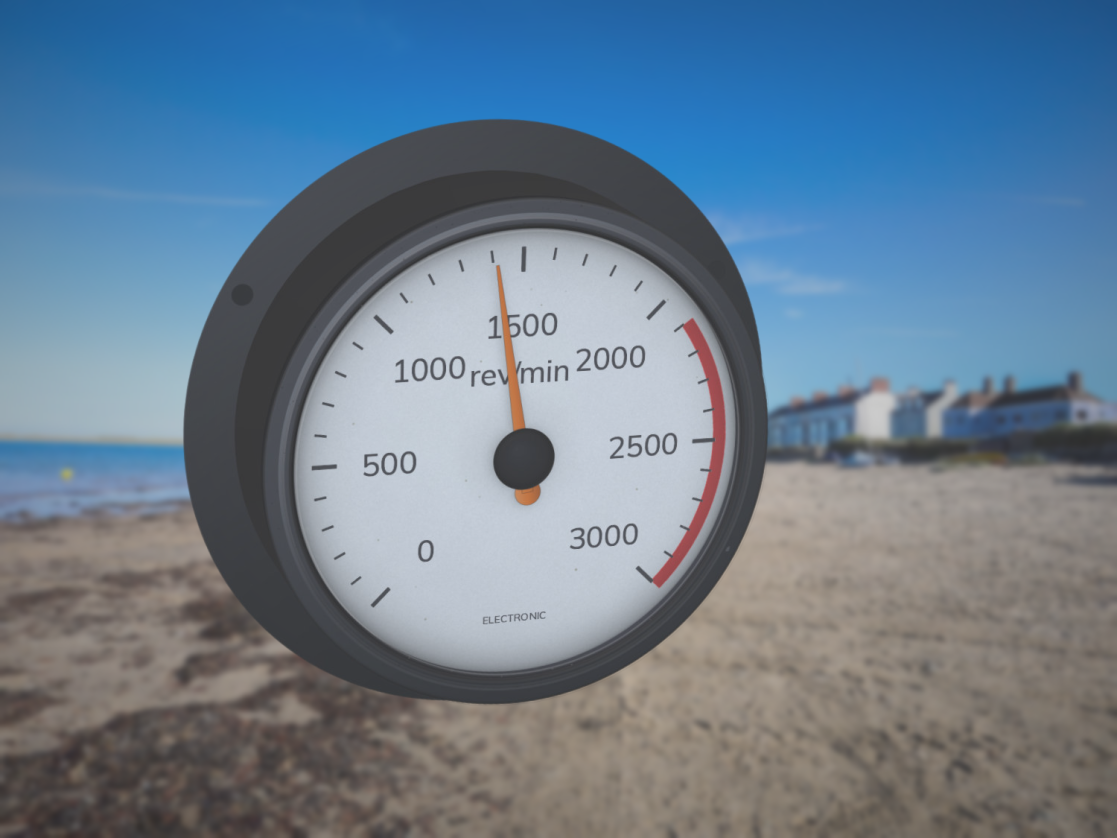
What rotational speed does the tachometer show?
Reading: 1400 rpm
